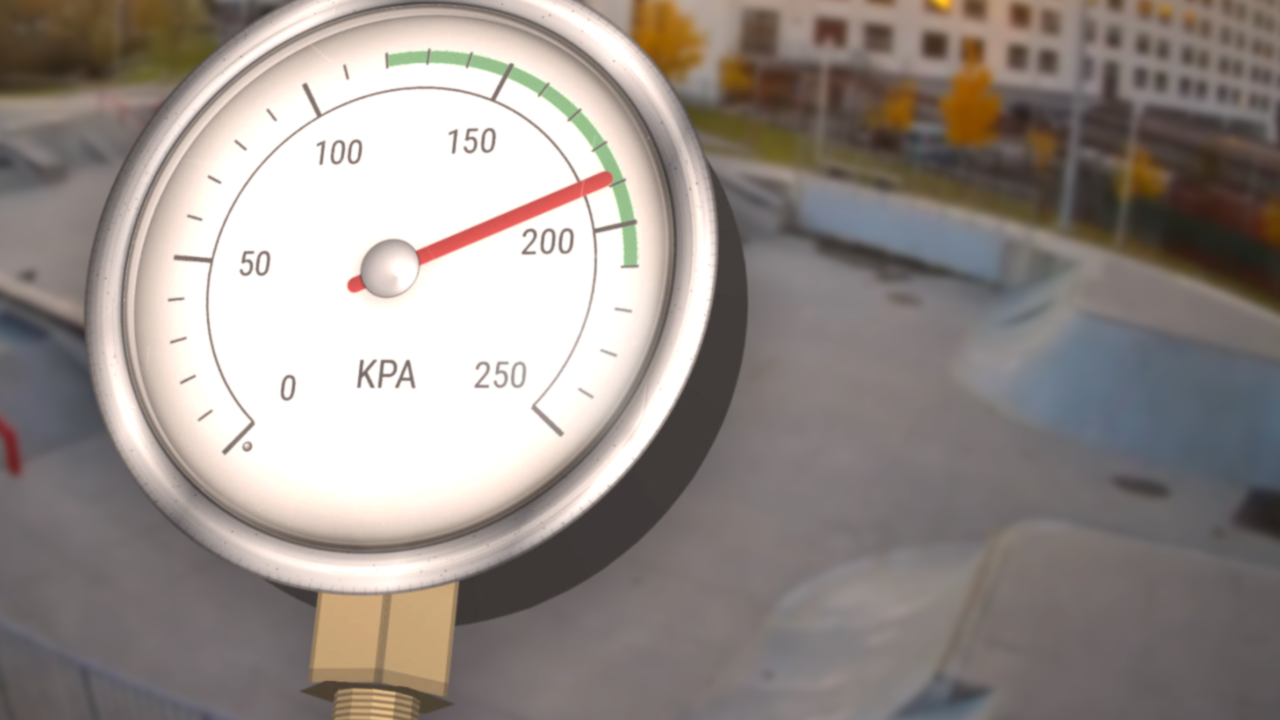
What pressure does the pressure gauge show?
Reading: 190 kPa
